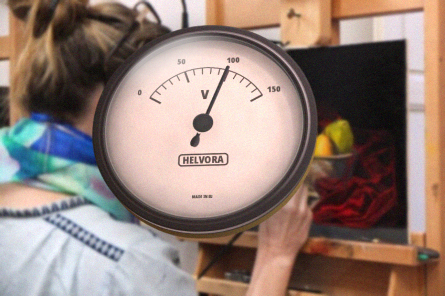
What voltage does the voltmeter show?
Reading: 100 V
